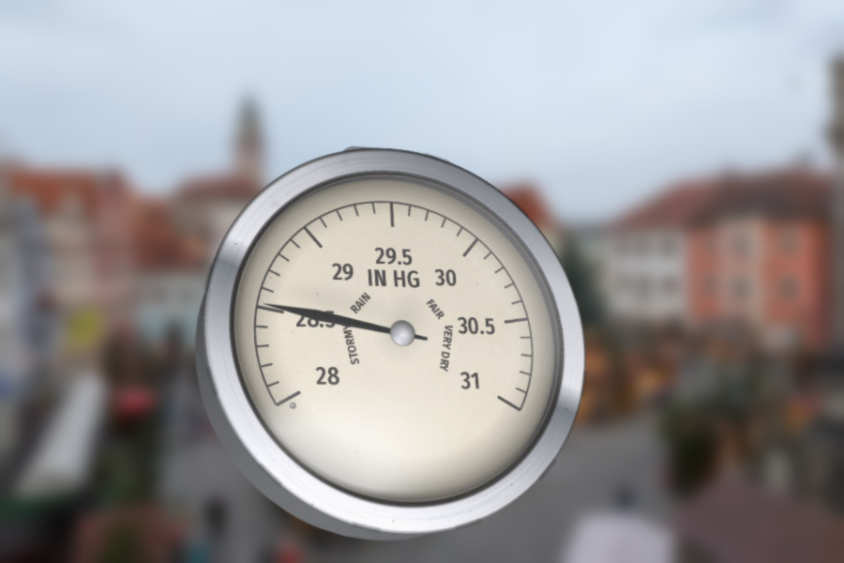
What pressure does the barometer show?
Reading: 28.5 inHg
